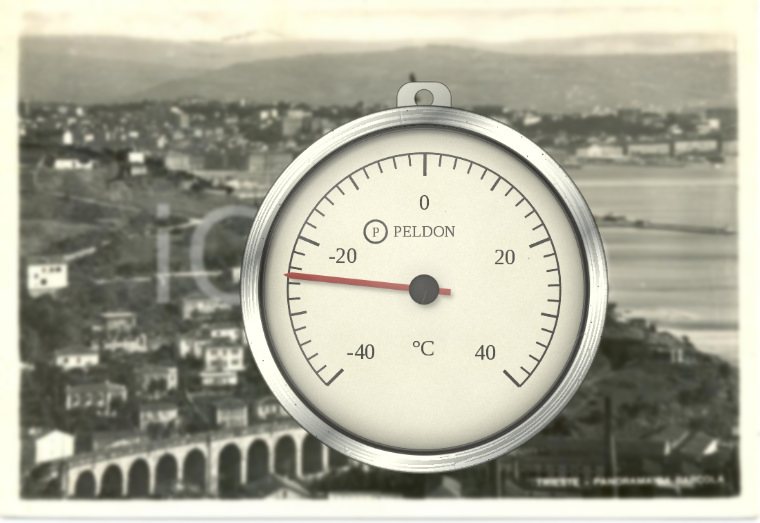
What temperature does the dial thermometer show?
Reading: -25 °C
